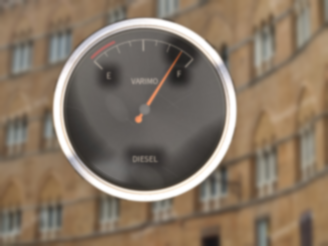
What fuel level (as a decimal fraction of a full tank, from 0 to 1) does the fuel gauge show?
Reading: 0.875
